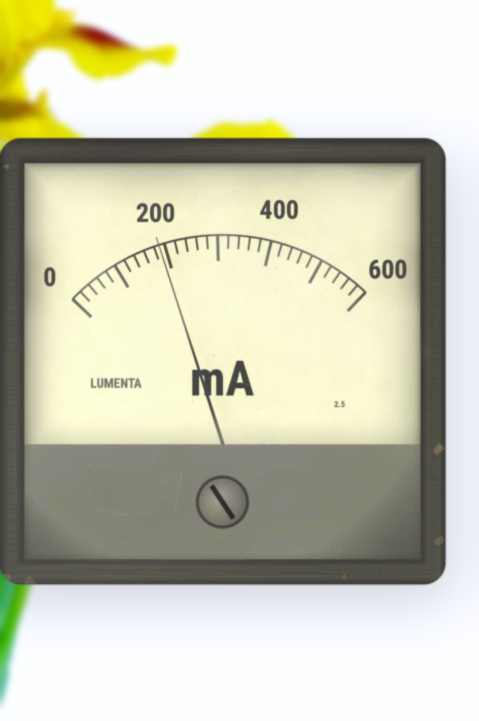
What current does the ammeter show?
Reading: 190 mA
